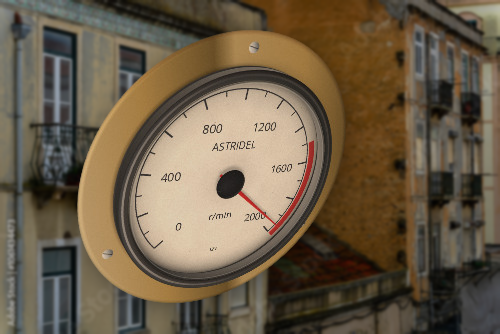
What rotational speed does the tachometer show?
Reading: 1950 rpm
